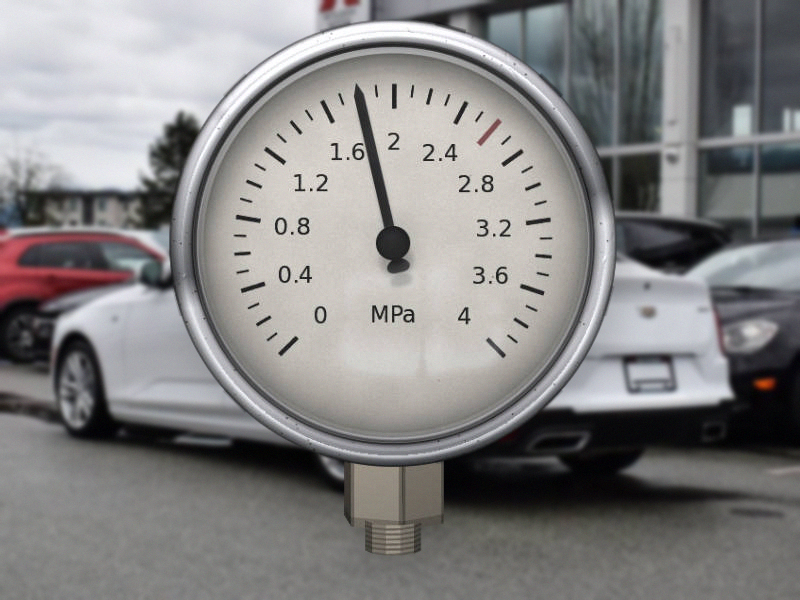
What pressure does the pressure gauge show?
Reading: 1.8 MPa
